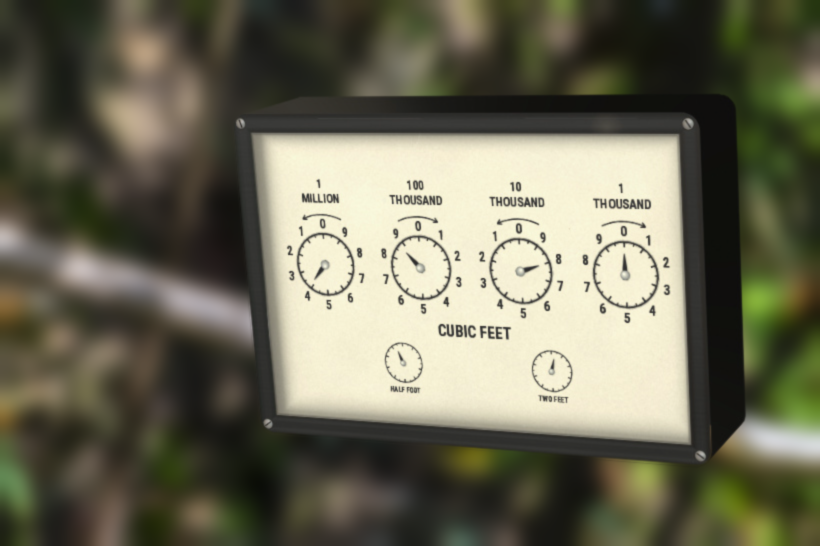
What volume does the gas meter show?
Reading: 388000 ft³
